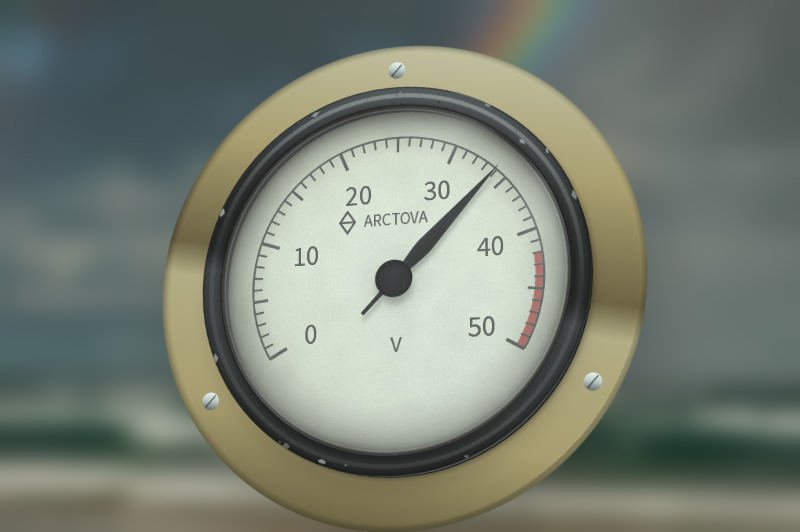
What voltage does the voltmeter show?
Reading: 34 V
